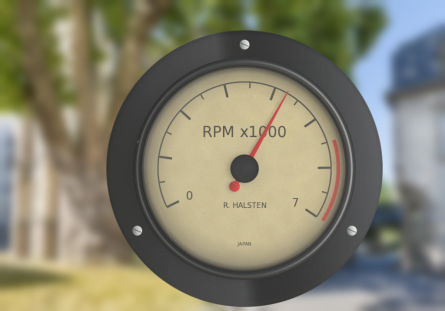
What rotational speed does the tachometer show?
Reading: 4250 rpm
